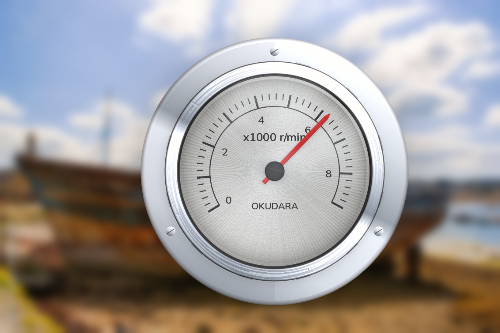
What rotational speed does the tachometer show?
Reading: 6200 rpm
